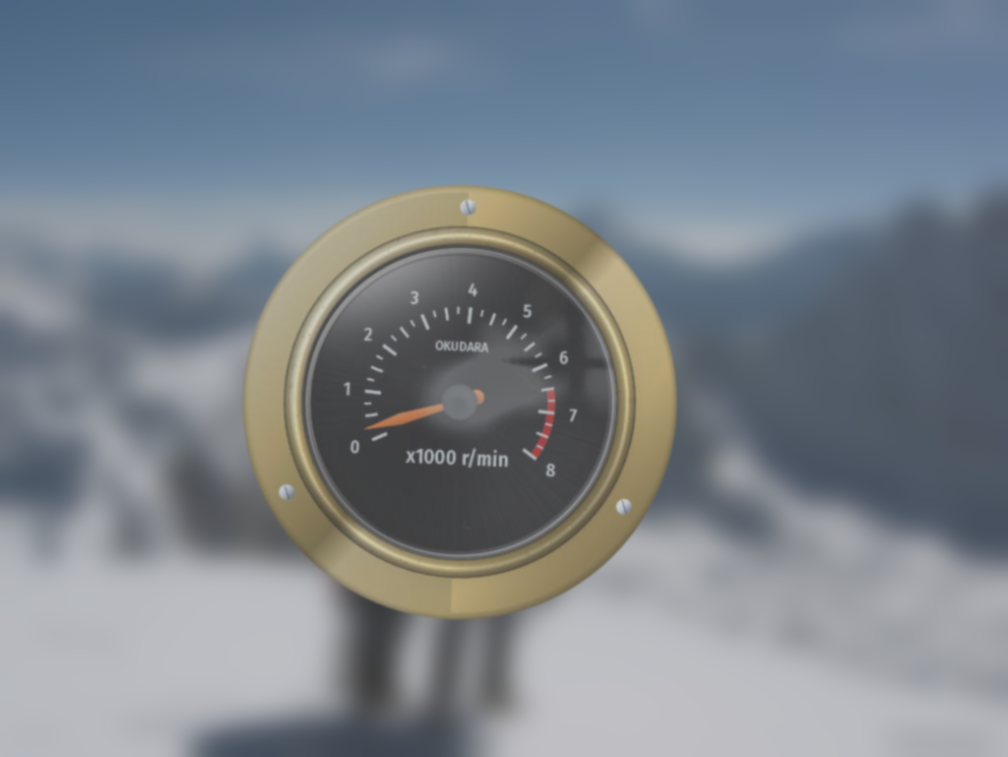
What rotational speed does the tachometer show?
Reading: 250 rpm
